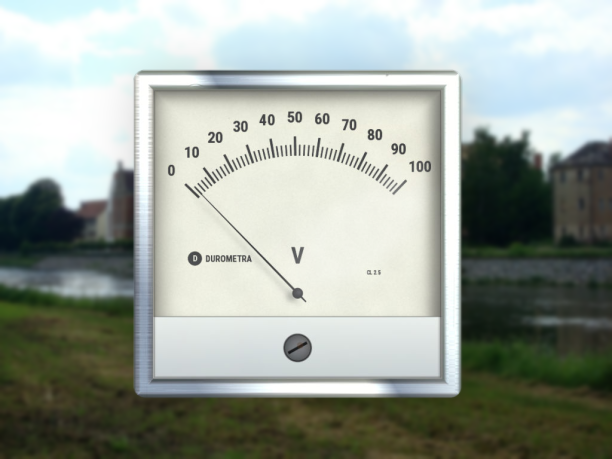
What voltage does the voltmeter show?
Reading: 2 V
